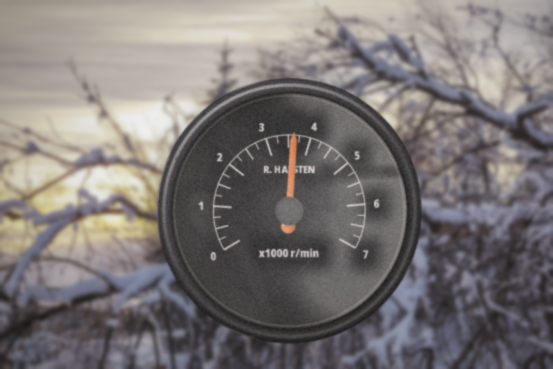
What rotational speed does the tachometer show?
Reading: 3625 rpm
